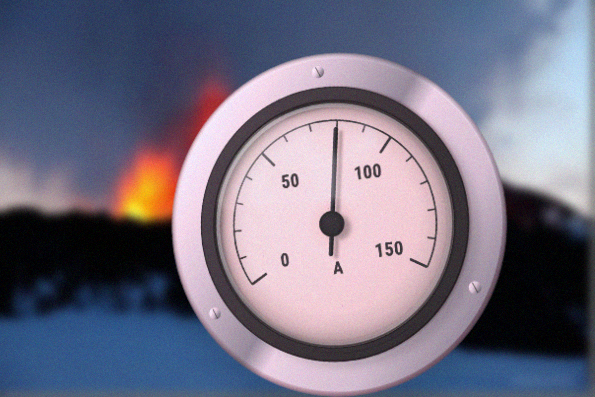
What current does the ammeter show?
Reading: 80 A
